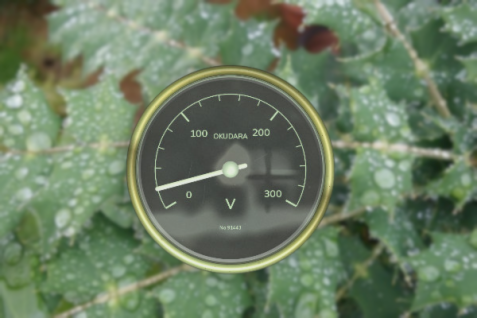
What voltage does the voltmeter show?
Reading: 20 V
